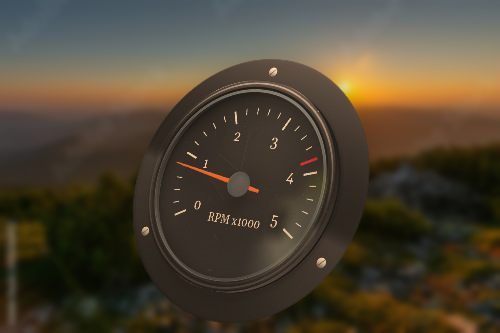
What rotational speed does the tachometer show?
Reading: 800 rpm
